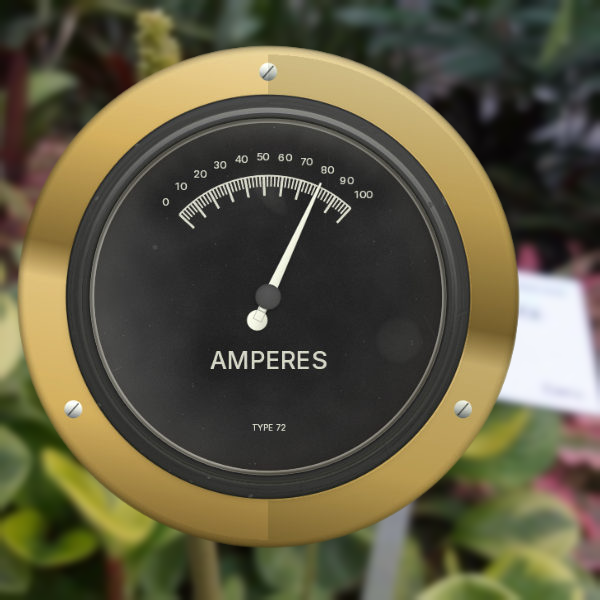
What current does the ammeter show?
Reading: 80 A
